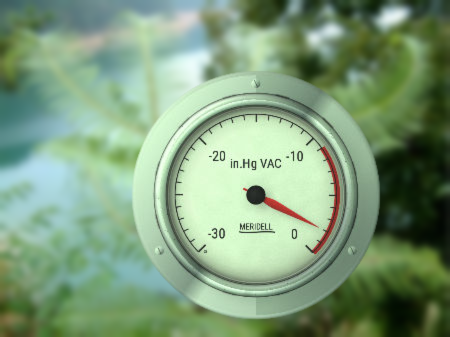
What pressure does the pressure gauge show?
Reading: -2 inHg
